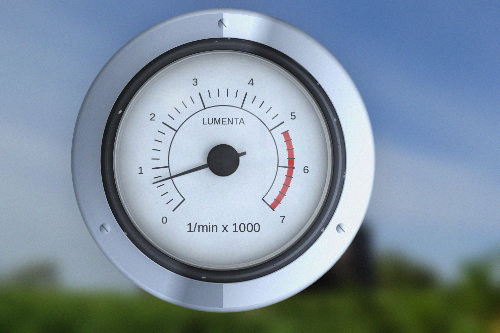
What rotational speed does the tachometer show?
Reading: 700 rpm
